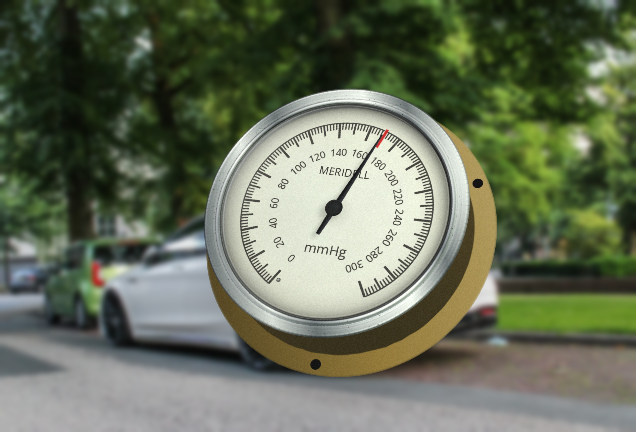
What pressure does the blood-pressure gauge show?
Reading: 170 mmHg
